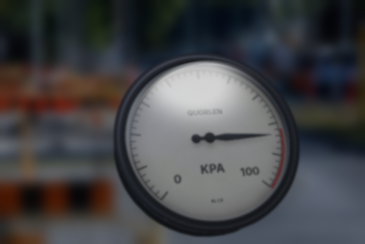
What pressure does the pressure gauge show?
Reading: 84 kPa
